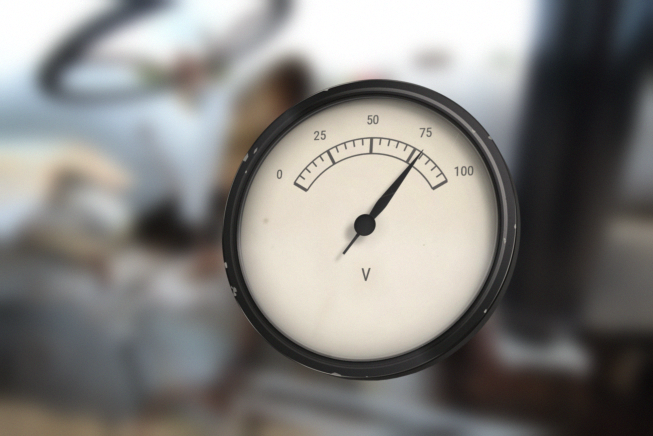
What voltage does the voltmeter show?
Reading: 80 V
